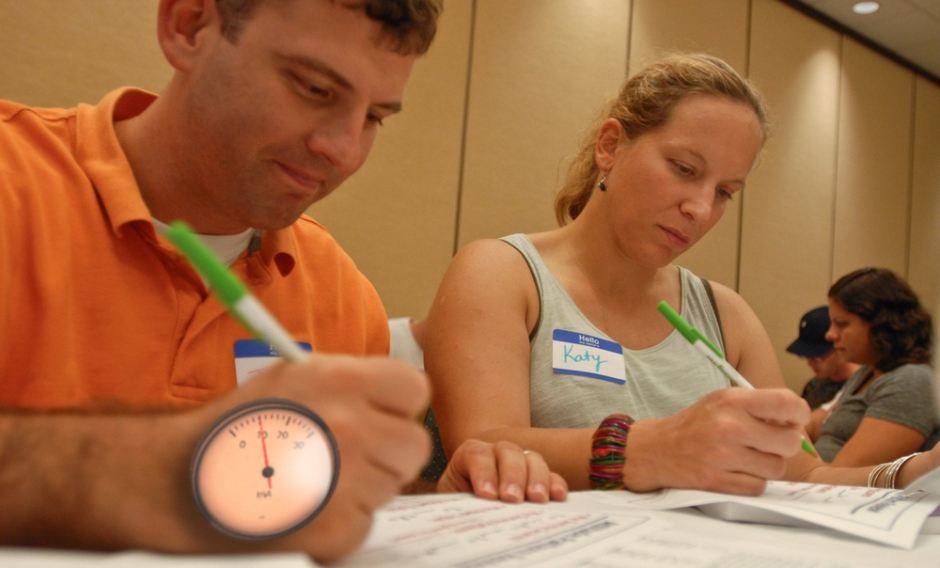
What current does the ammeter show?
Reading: 10 mA
